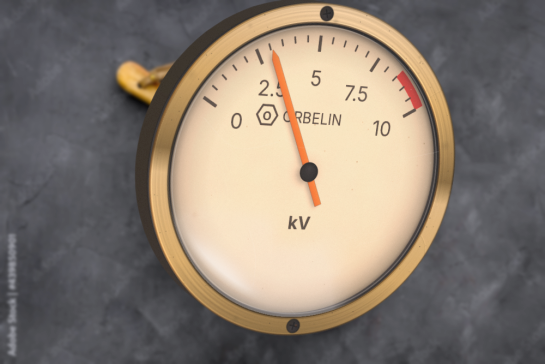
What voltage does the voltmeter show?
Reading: 3 kV
